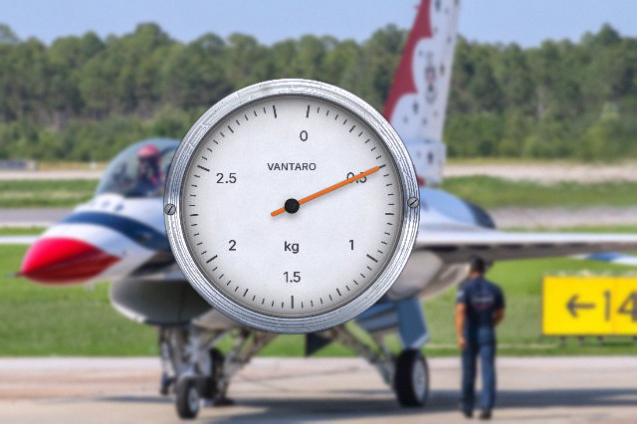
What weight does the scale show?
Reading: 0.5 kg
